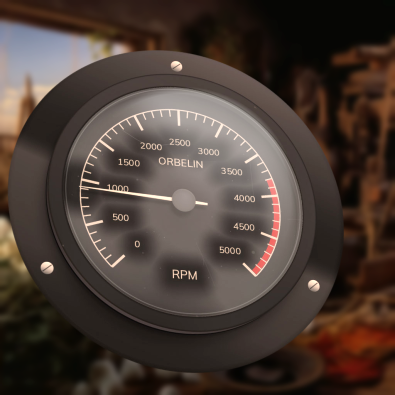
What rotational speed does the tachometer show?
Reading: 900 rpm
